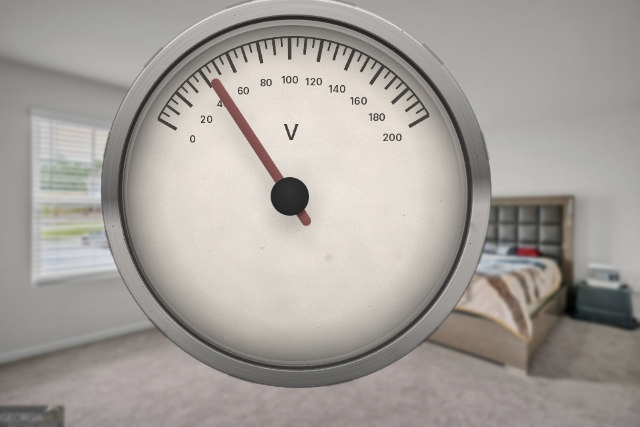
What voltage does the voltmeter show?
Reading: 45 V
